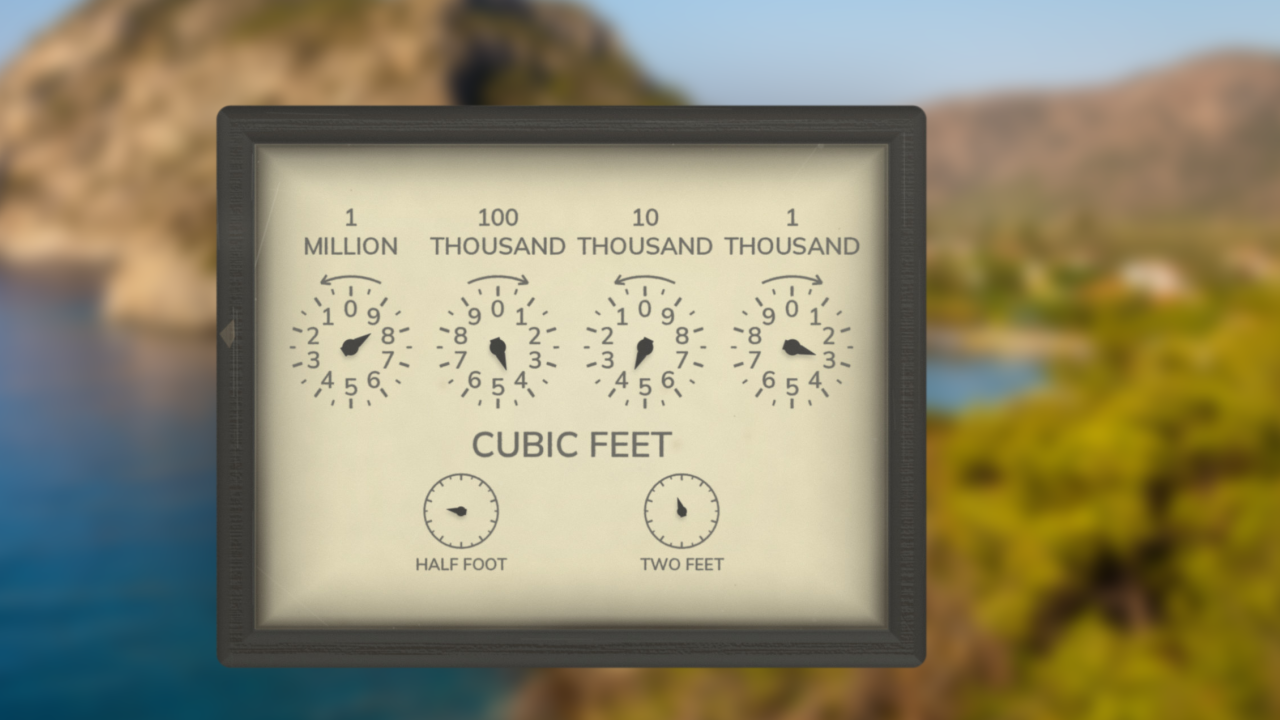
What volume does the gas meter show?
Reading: 844300 ft³
